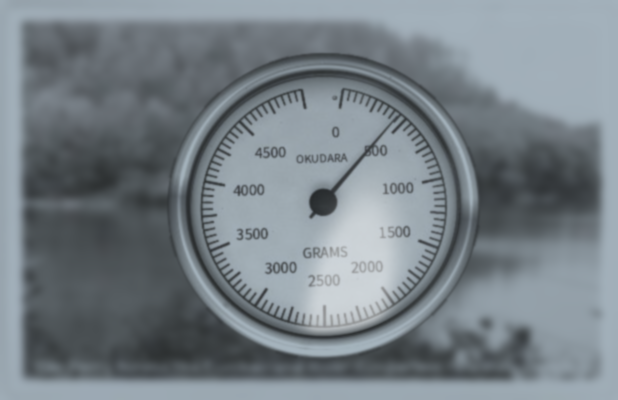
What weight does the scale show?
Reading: 450 g
